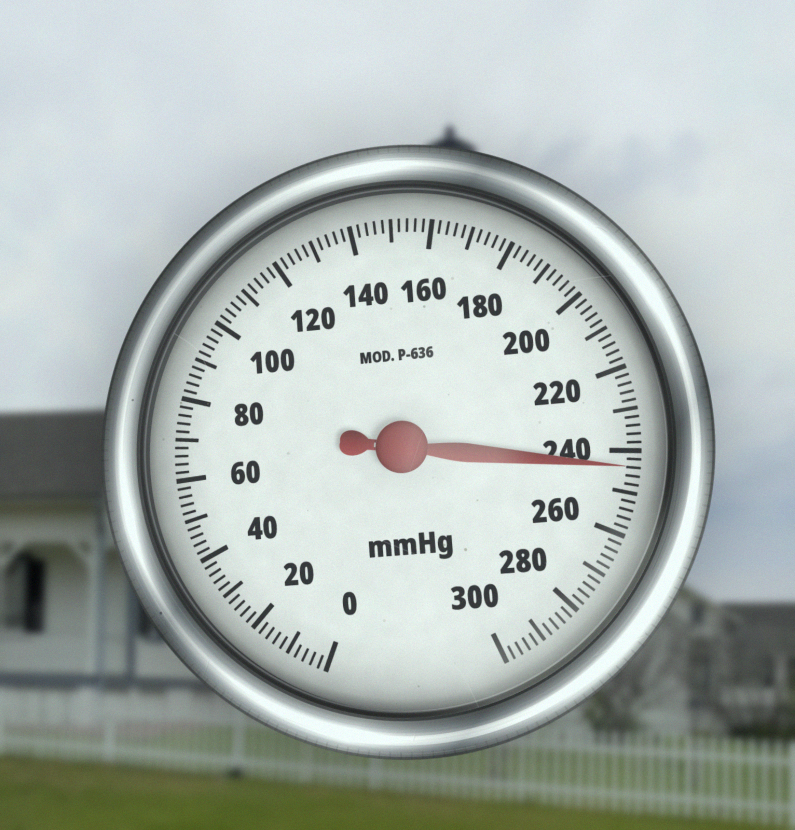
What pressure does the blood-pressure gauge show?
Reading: 244 mmHg
